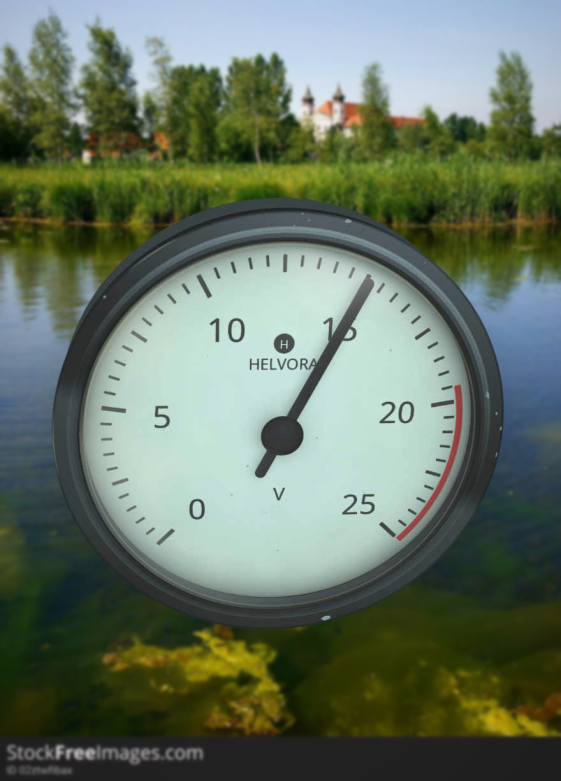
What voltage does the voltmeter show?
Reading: 15 V
